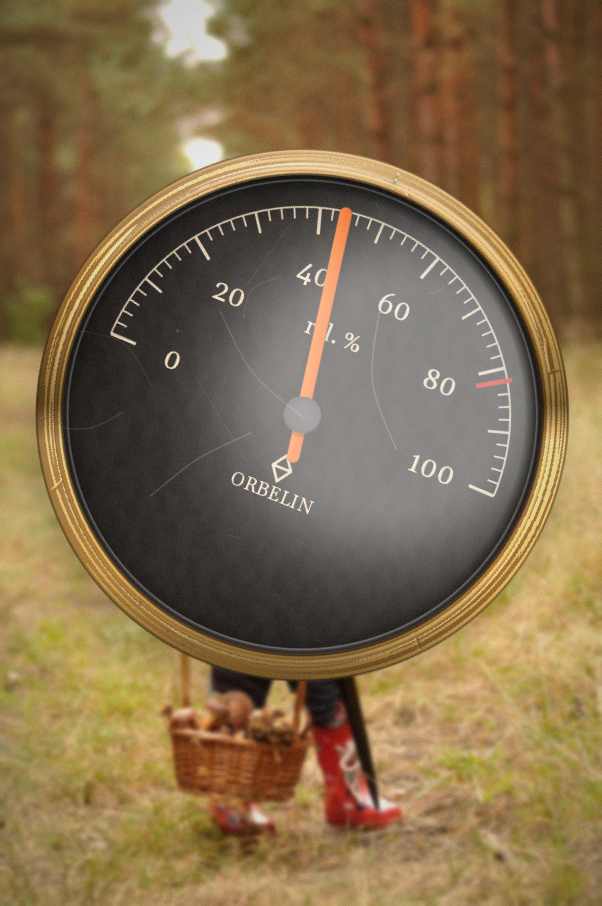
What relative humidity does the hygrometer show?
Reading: 44 %
